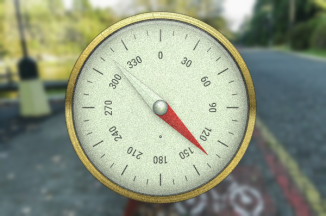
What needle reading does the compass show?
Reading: 135 °
